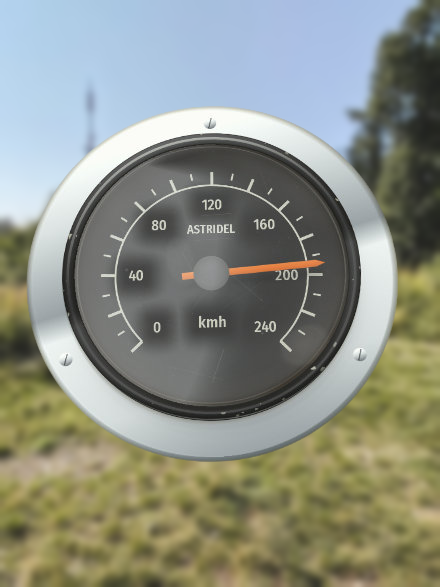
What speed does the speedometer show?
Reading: 195 km/h
